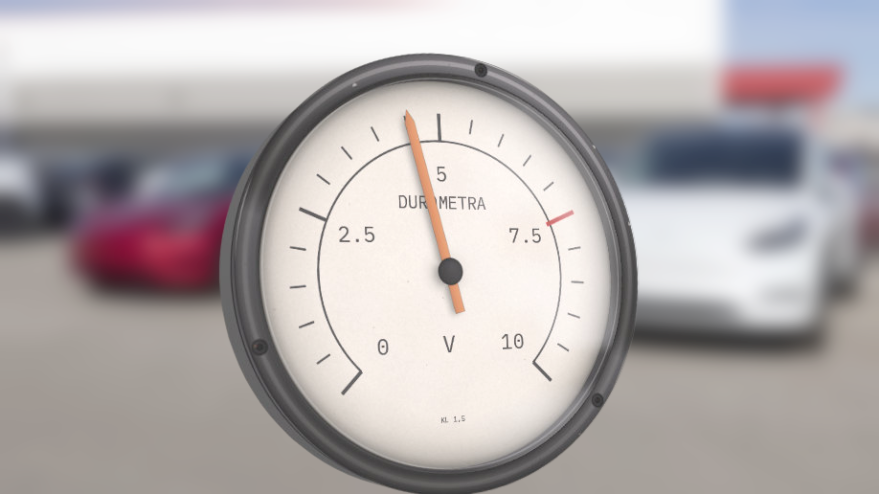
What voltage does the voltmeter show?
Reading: 4.5 V
